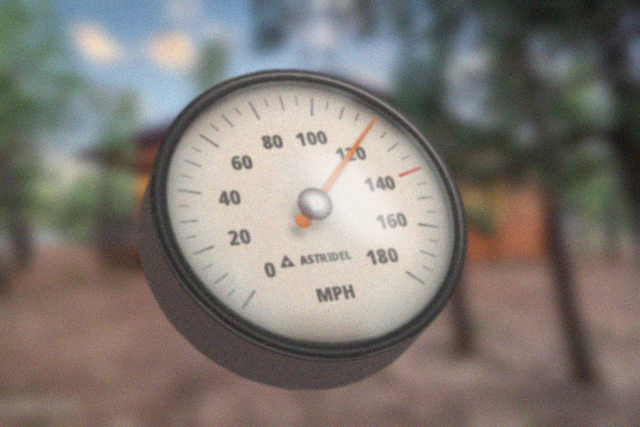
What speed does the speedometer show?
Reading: 120 mph
